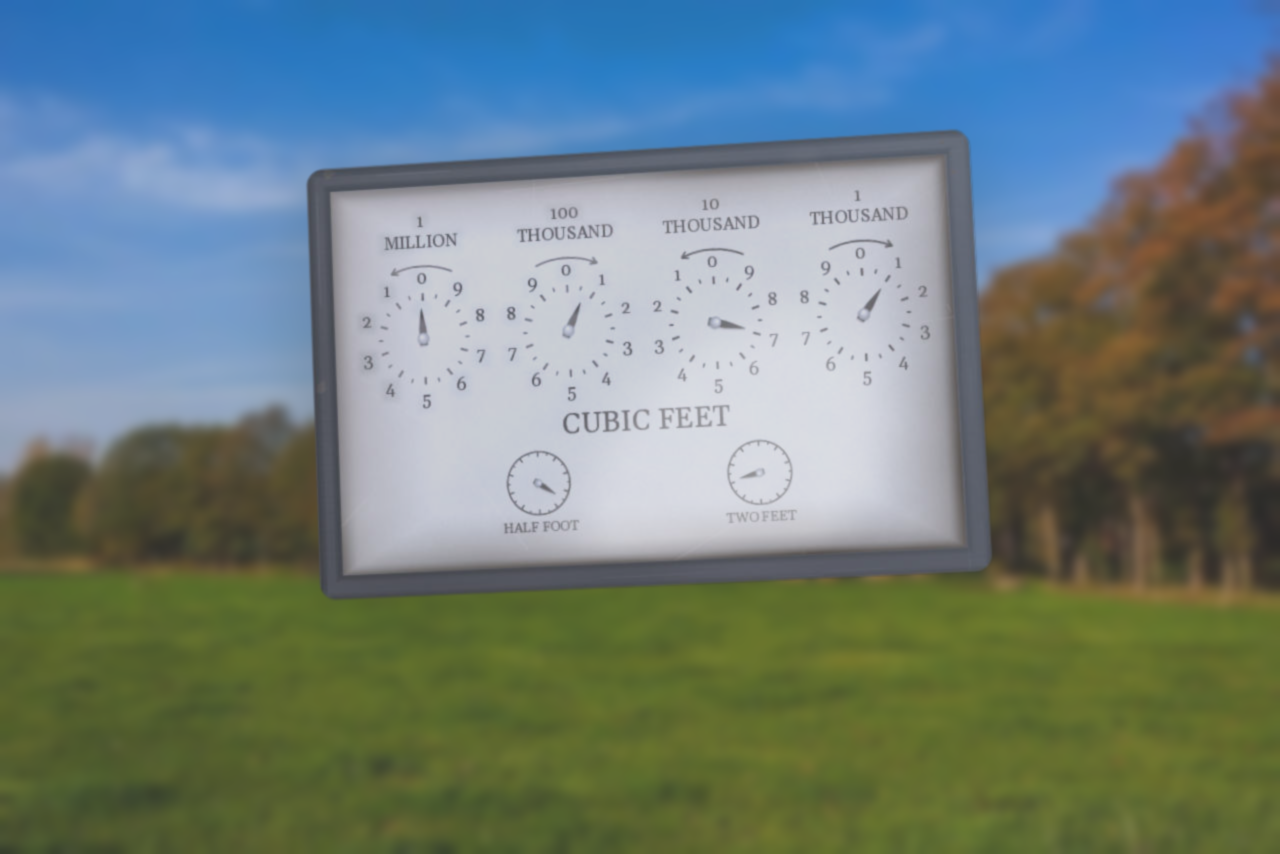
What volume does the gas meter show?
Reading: 7100 ft³
